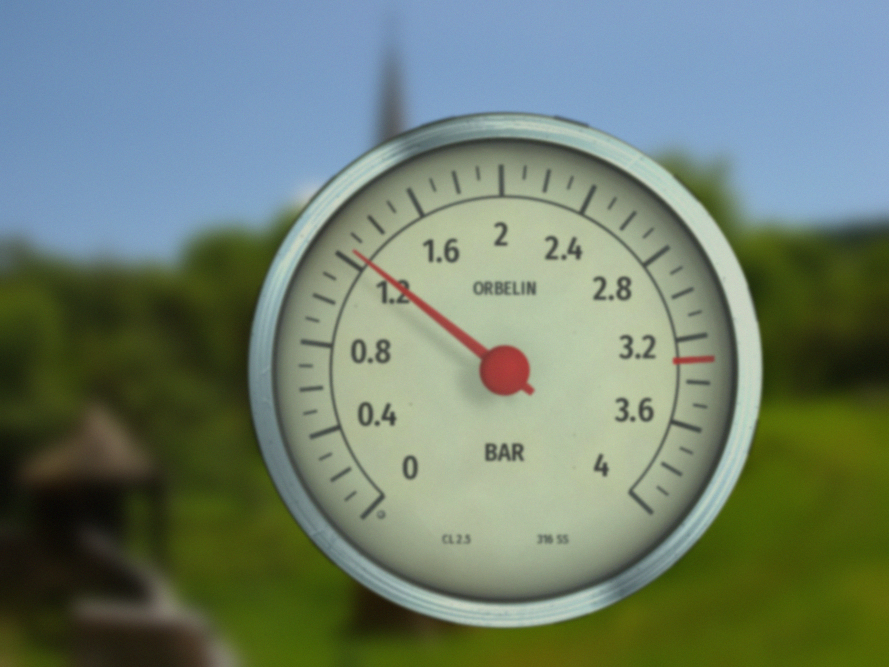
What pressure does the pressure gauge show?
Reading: 1.25 bar
